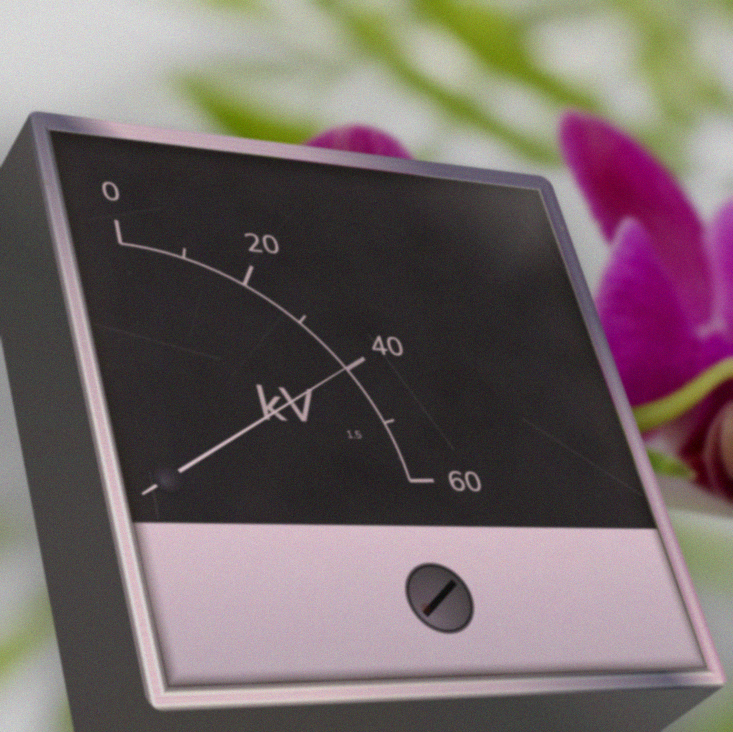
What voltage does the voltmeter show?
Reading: 40 kV
